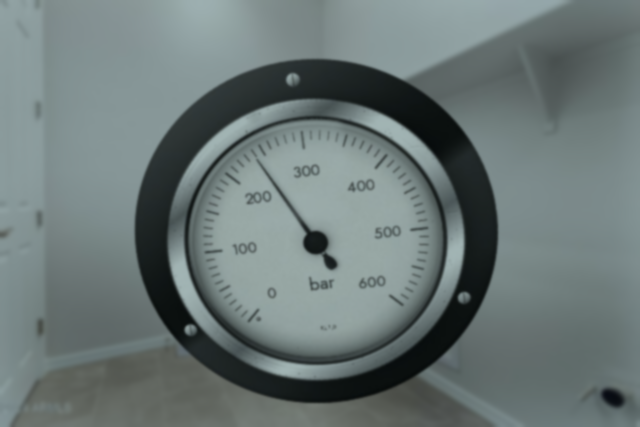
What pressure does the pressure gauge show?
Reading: 240 bar
